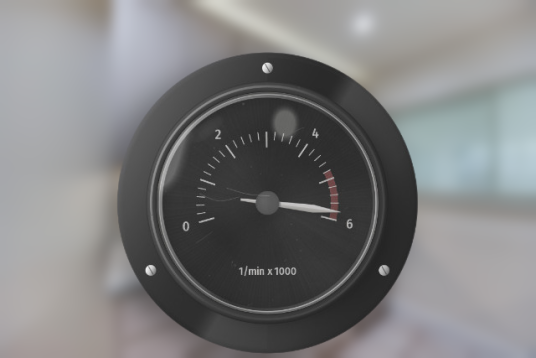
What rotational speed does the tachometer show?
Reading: 5800 rpm
